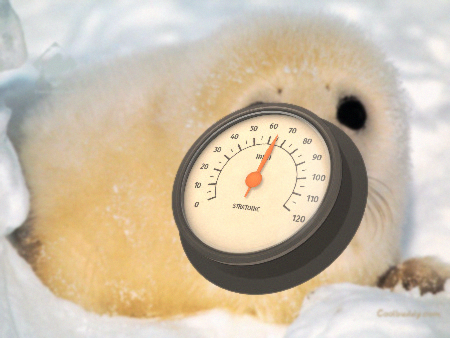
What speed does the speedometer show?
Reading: 65 mph
